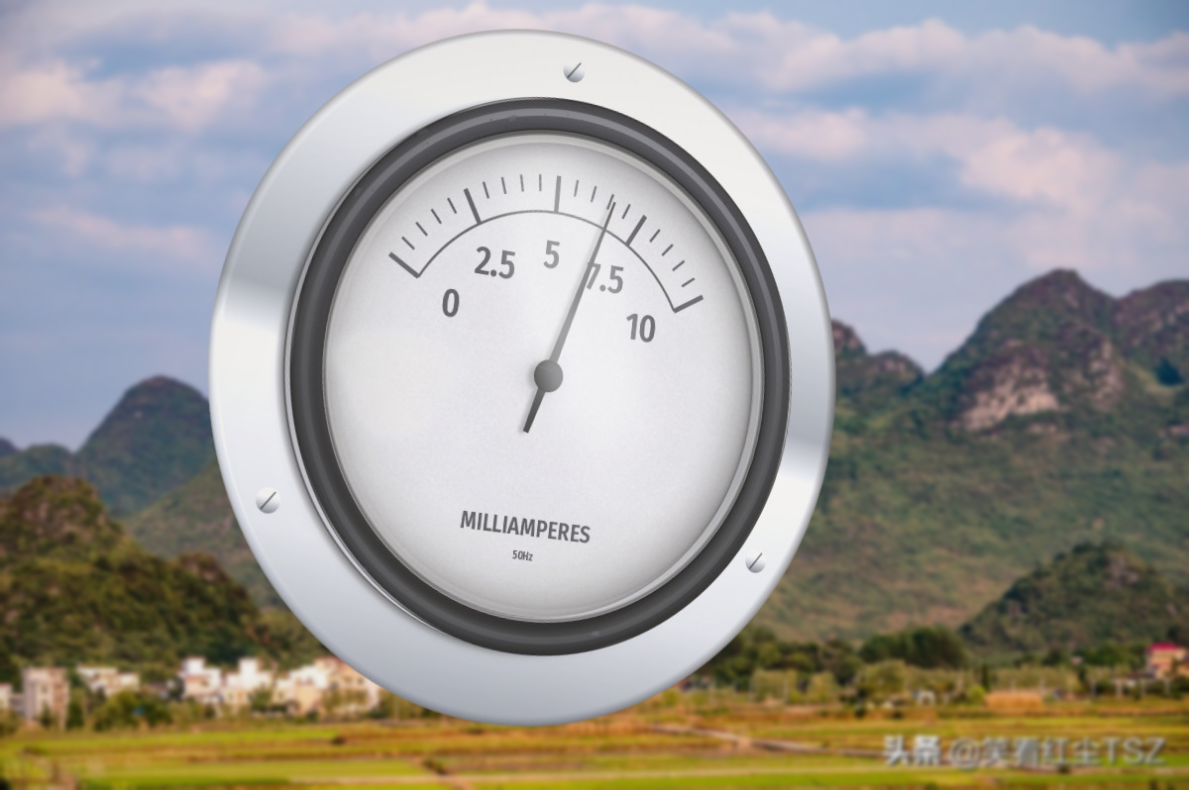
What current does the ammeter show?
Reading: 6.5 mA
